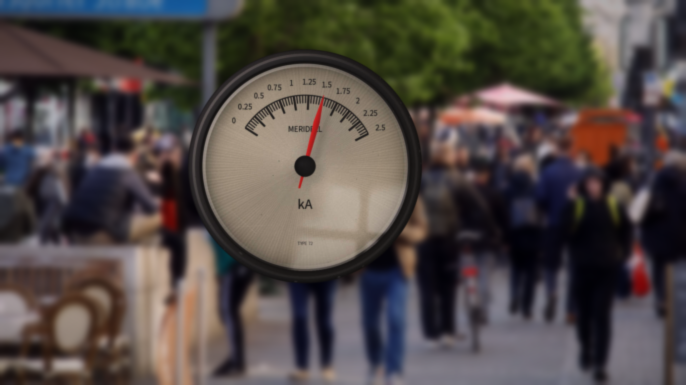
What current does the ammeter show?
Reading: 1.5 kA
